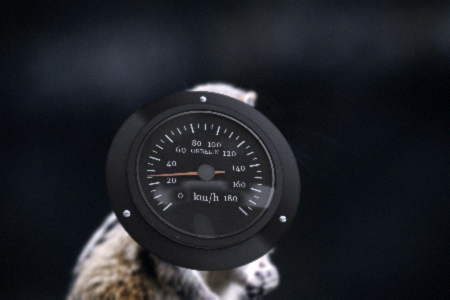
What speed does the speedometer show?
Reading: 25 km/h
